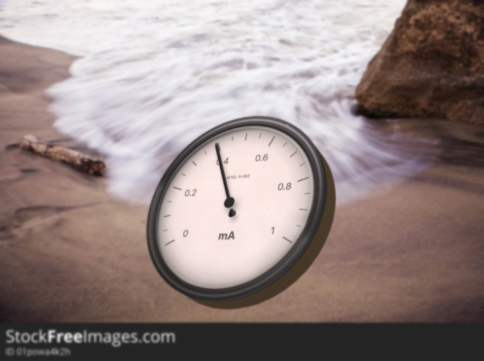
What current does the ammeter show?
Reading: 0.4 mA
